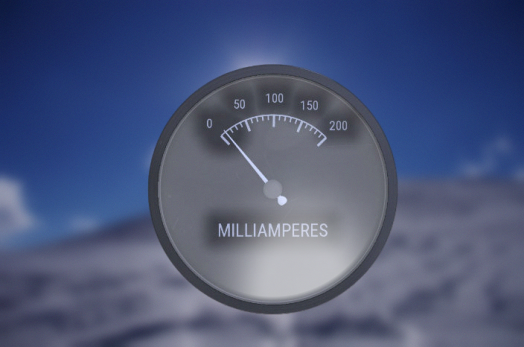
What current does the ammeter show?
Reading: 10 mA
